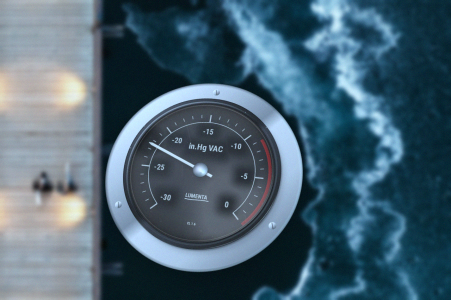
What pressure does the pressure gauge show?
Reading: -22.5 inHg
